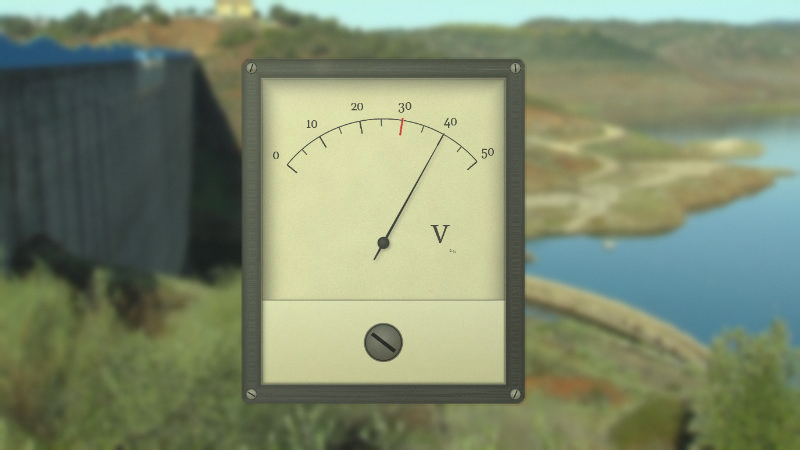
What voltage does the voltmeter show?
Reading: 40 V
